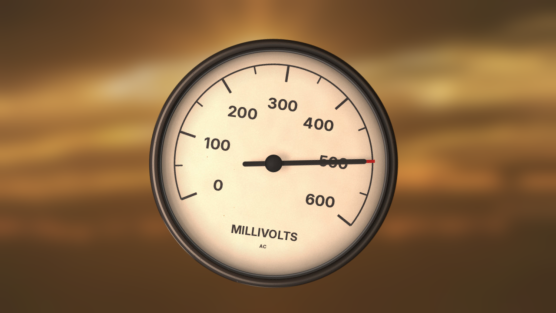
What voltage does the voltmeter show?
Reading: 500 mV
